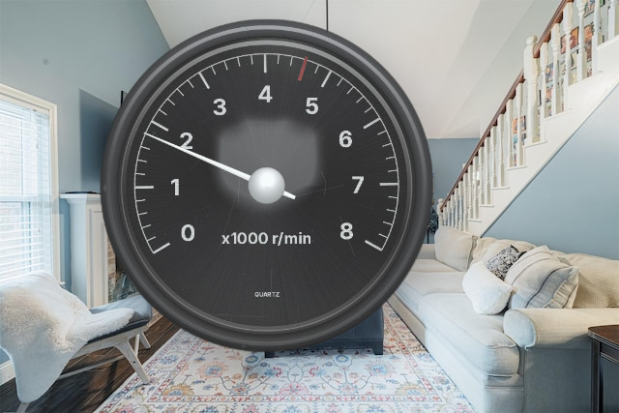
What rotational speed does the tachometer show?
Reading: 1800 rpm
